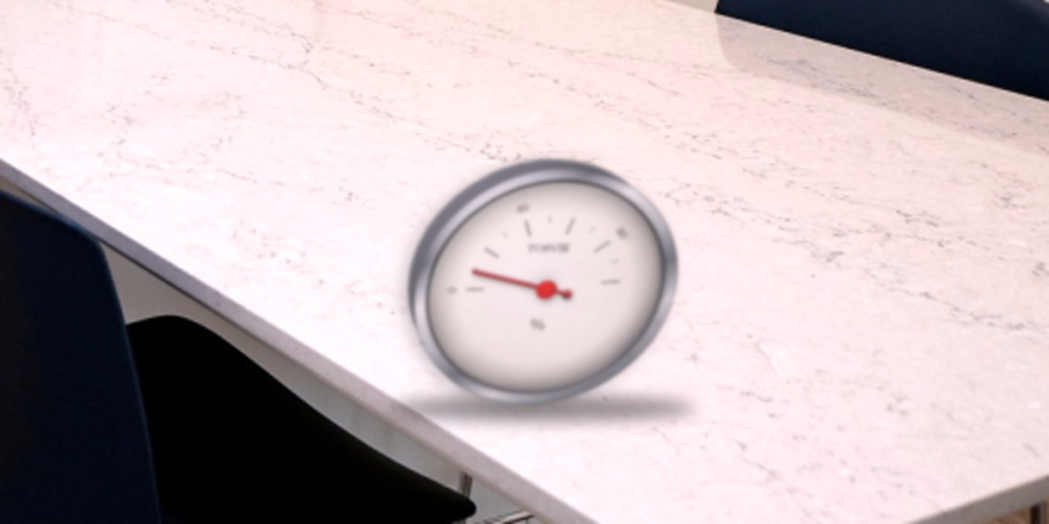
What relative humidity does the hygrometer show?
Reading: 10 %
